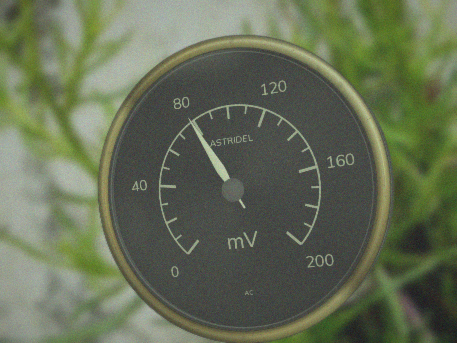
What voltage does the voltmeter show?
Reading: 80 mV
